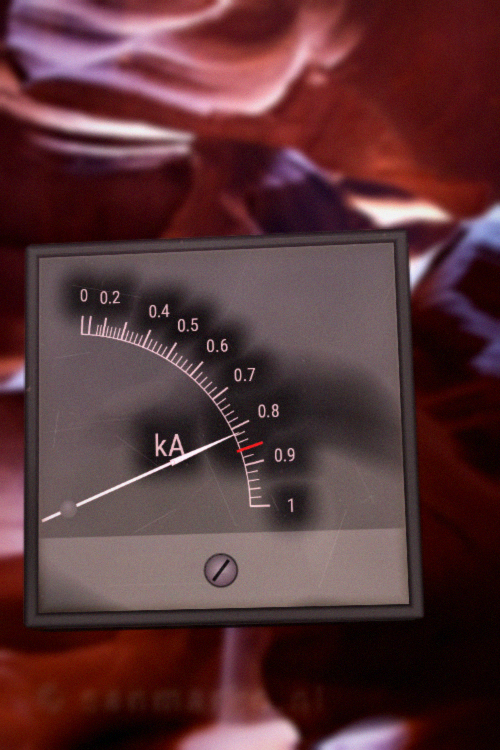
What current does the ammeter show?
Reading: 0.82 kA
